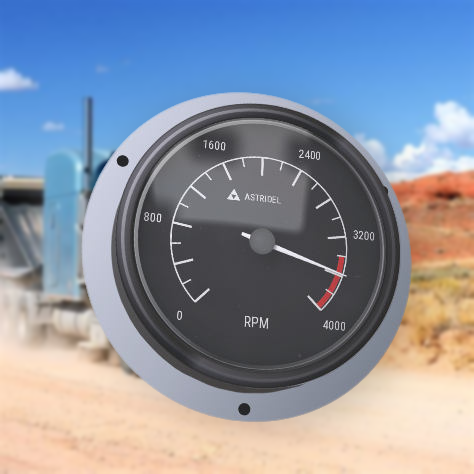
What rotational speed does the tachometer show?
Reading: 3600 rpm
